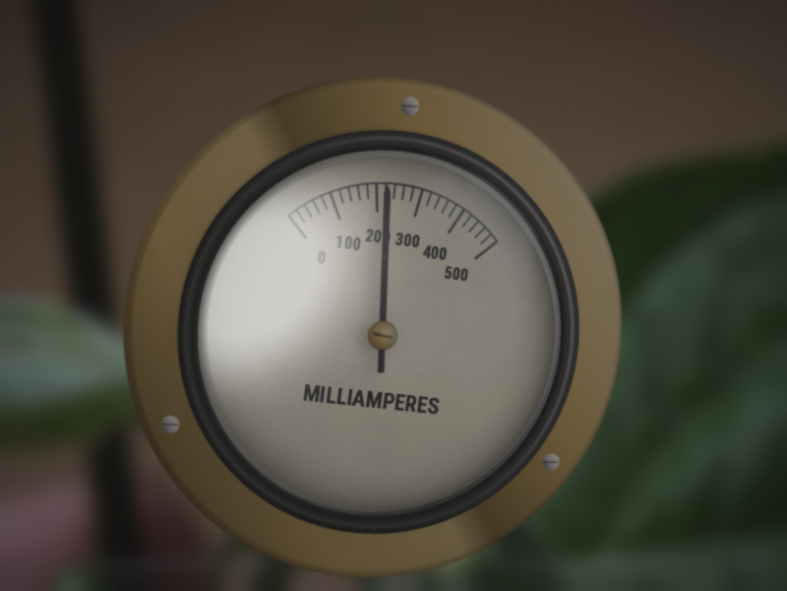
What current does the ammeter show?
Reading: 220 mA
